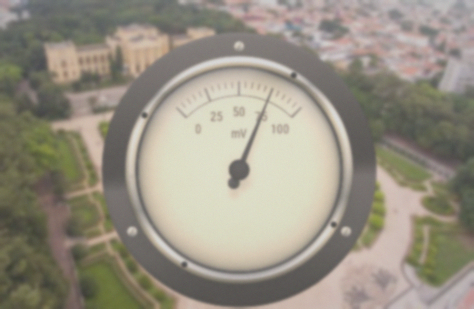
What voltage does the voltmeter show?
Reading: 75 mV
